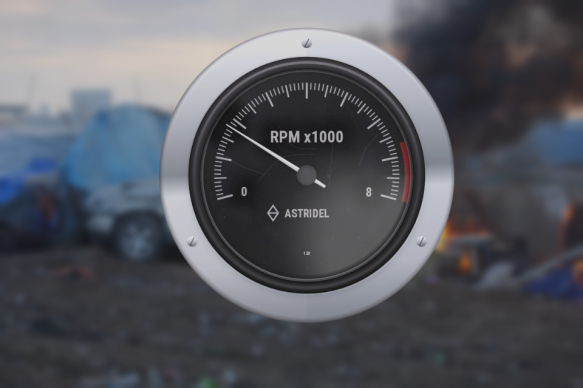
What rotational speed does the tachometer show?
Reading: 1800 rpm
